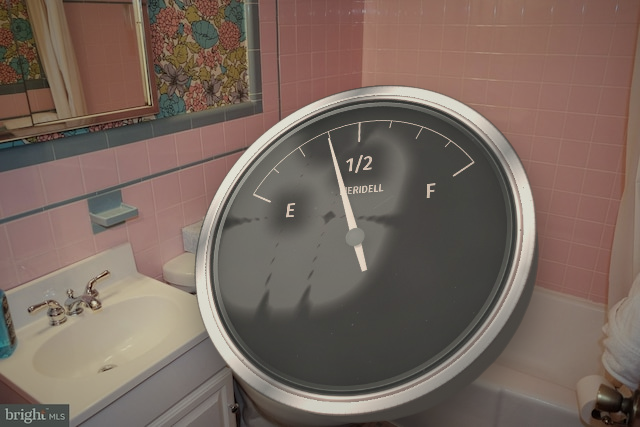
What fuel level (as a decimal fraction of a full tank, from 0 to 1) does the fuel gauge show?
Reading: 0.375
